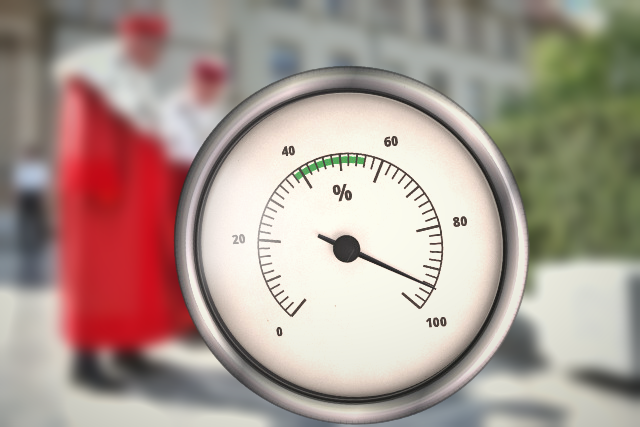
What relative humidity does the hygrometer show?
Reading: 94 %
